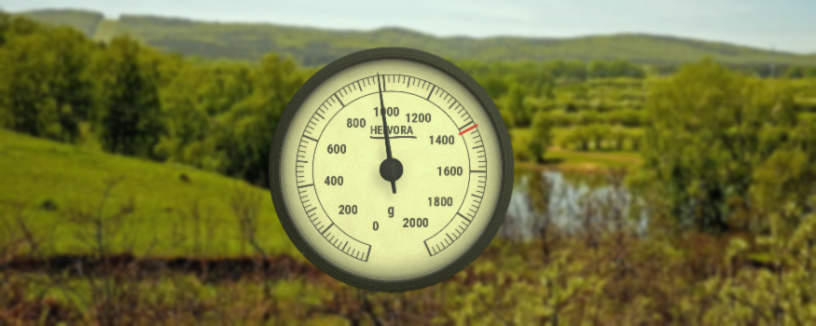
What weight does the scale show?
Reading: 980 g
